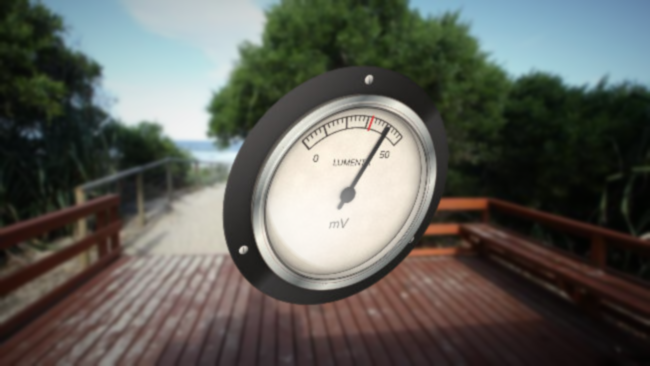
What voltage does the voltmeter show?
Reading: 40 mV
